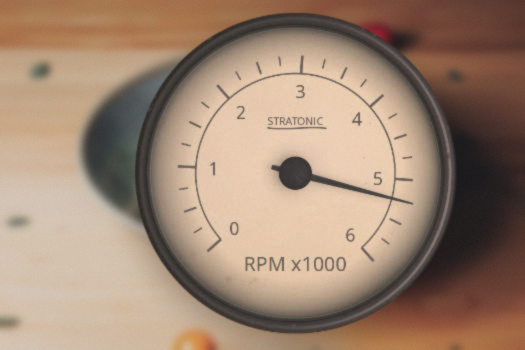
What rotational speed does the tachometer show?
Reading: 5250 rpm
